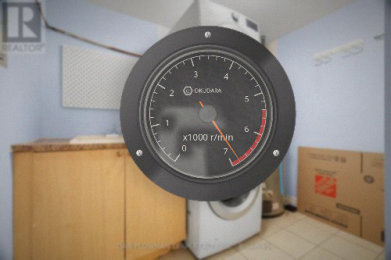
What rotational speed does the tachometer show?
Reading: 6800 rpm
